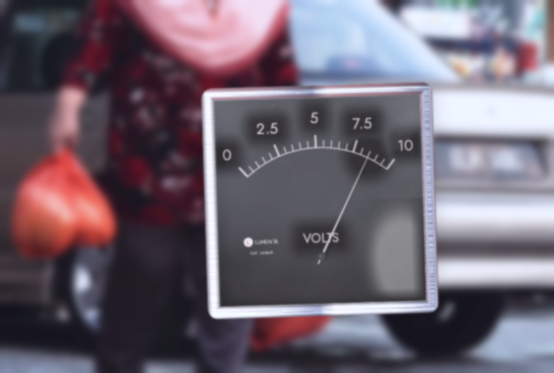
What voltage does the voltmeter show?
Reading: 8.5 V
